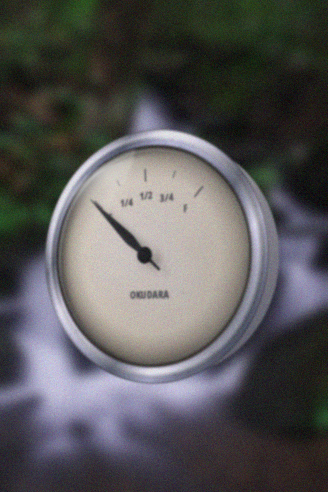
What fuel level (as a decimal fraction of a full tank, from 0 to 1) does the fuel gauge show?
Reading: 0
